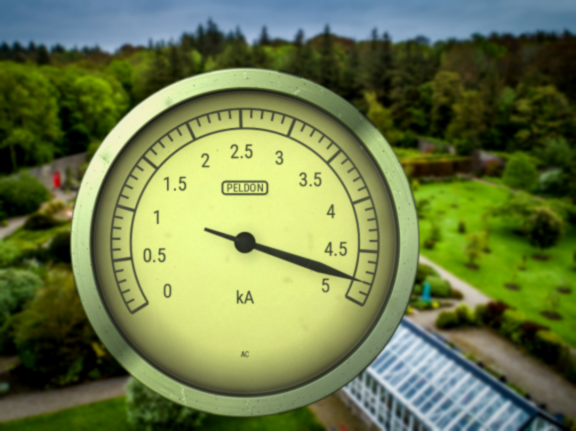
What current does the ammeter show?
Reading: 4.8 kA
